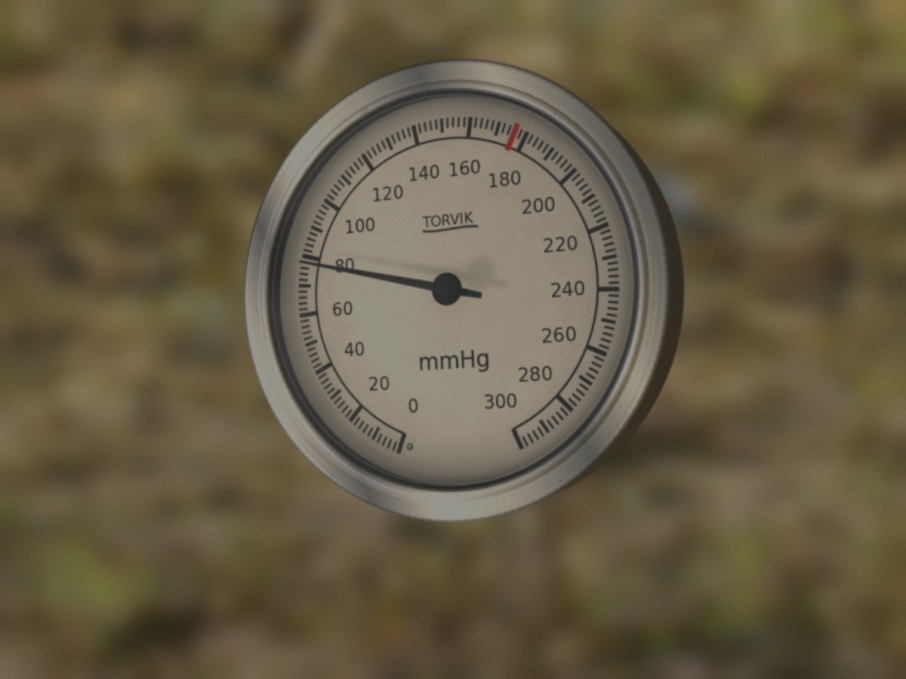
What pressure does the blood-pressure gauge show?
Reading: 78 mmHg
